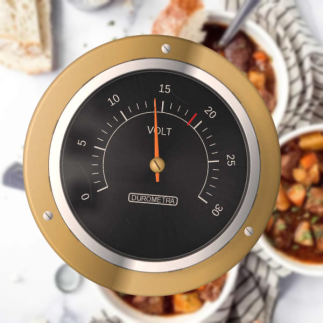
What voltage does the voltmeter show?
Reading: 14 V
